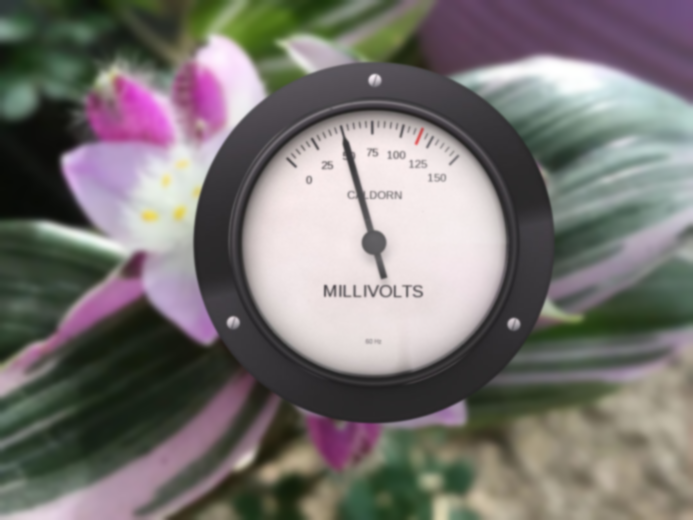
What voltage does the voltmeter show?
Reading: 50 mV
